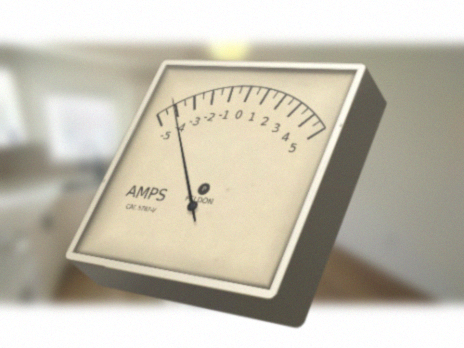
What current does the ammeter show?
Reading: -4 A
